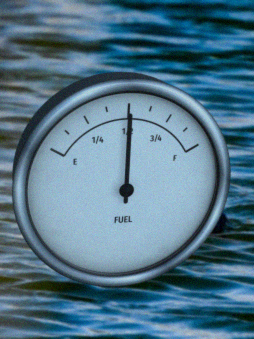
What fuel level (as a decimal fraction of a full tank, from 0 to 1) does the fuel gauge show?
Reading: 0.5
